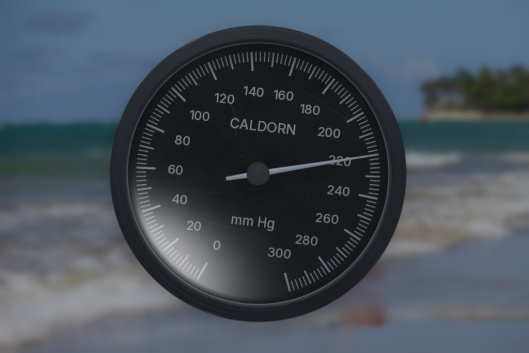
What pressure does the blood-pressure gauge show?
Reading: 220 mmHg
